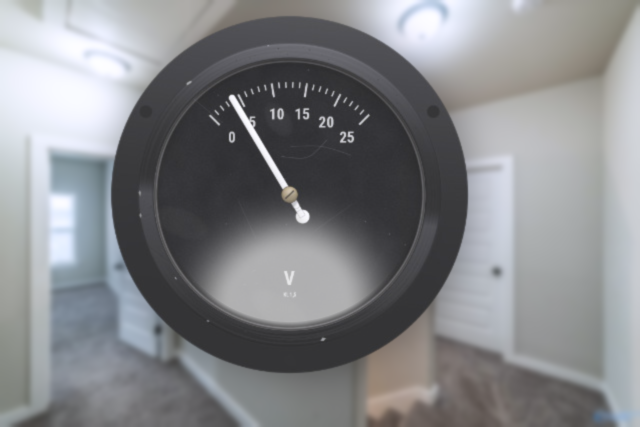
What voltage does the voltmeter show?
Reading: 4 V
